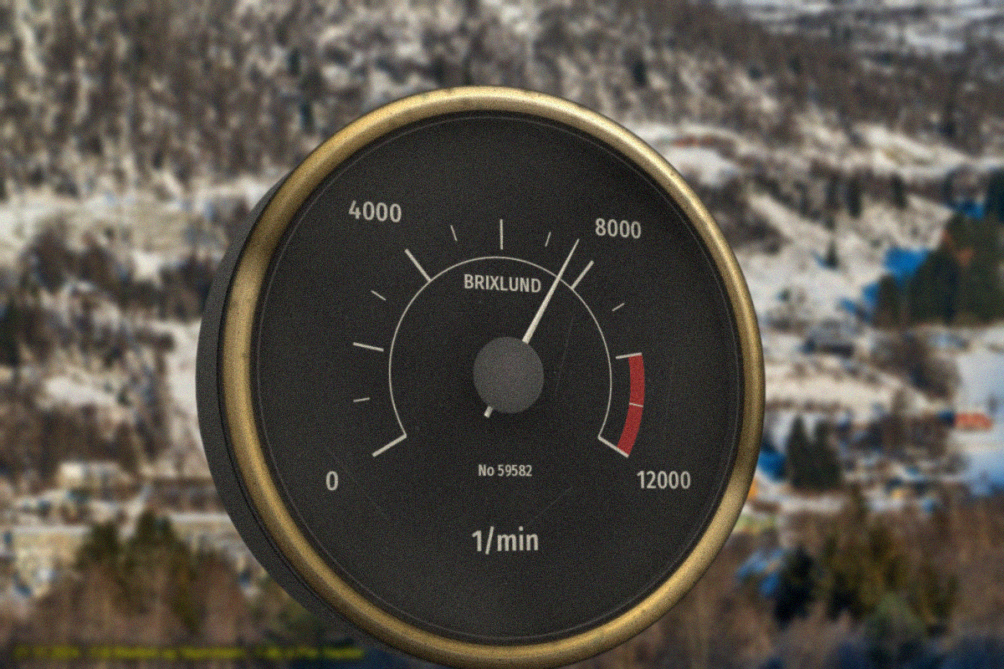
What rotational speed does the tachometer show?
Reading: 7500 rpm
